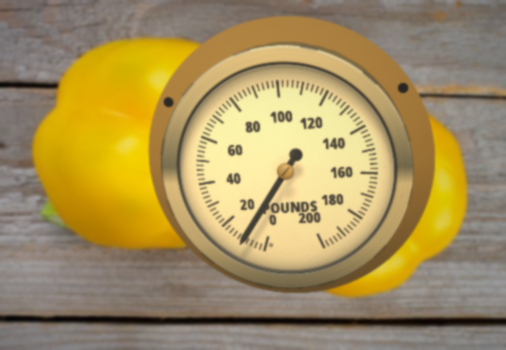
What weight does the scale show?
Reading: 10 lb
